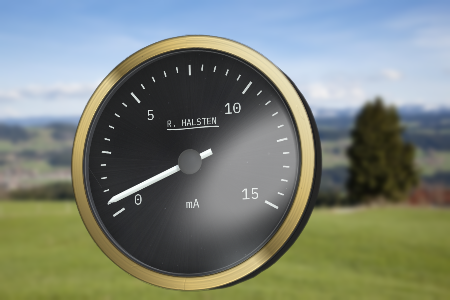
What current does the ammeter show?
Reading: 0.5 mA
